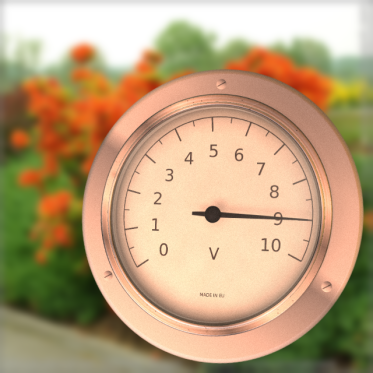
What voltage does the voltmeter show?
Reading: 9 V
